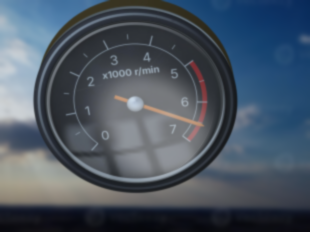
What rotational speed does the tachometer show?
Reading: 6500 rpm
